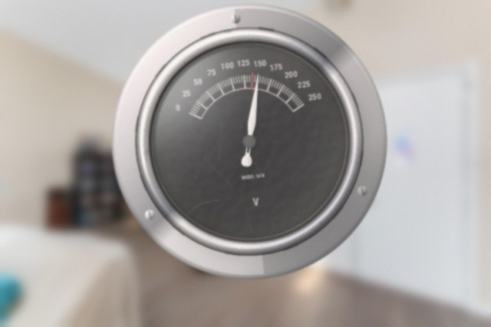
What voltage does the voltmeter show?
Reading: 150 V
